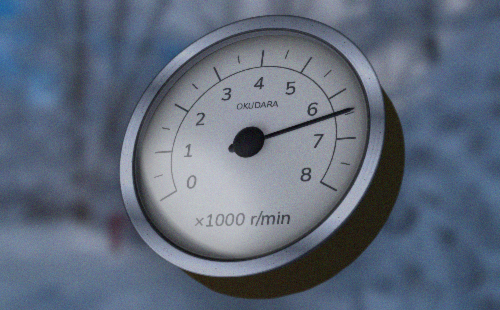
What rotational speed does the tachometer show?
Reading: 6500 rpm
